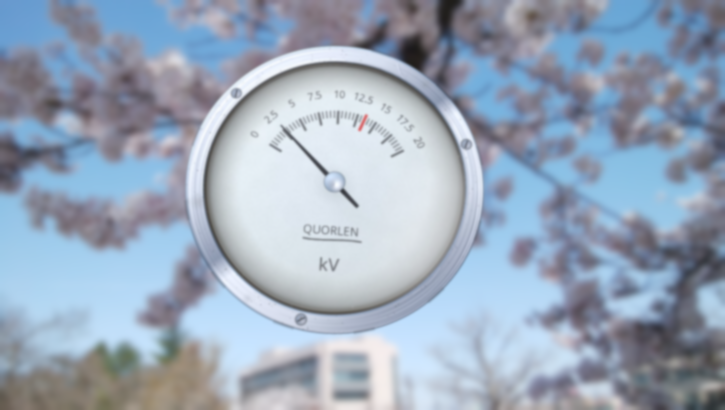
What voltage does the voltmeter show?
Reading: 2.5 kV
